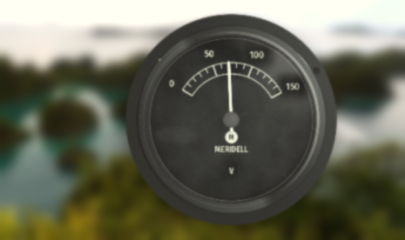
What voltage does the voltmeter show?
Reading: 70 V
